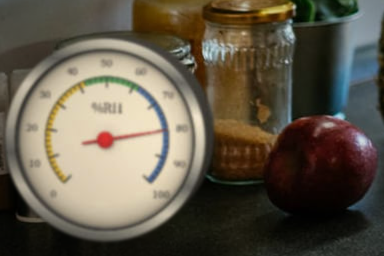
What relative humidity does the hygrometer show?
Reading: 80 %
